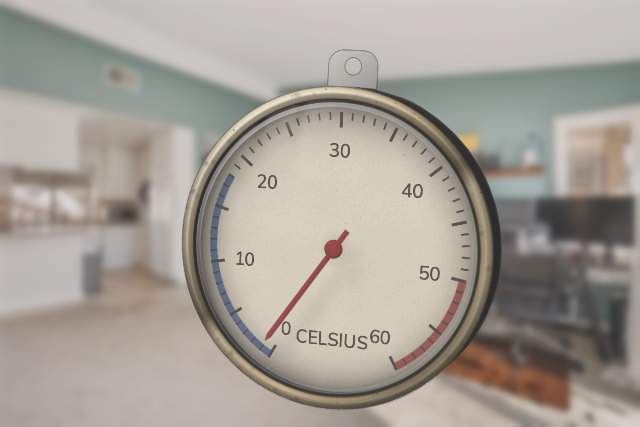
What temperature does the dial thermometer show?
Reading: 1 °C
